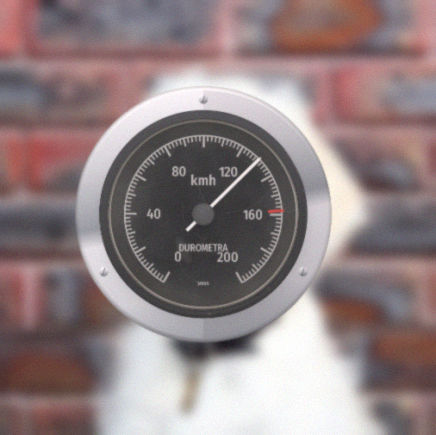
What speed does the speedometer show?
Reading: 130 km/h
